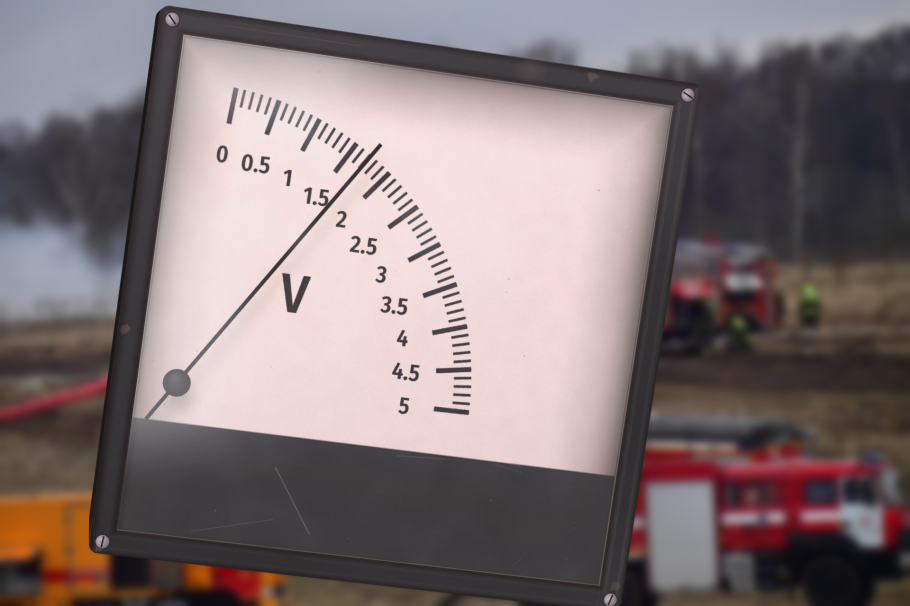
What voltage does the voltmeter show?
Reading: 1.7 V
